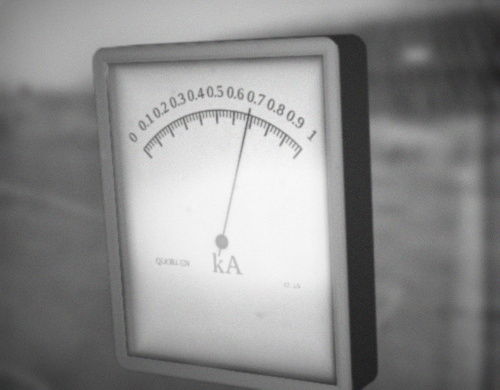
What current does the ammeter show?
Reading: 0.7 kA
